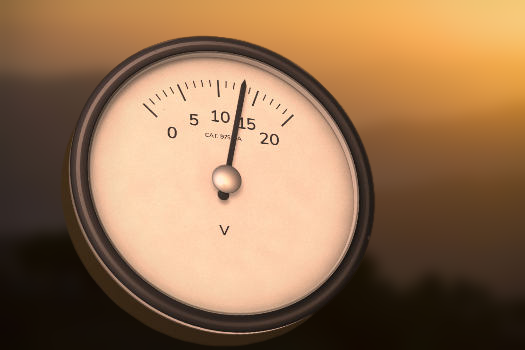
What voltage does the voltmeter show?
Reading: 13 V
